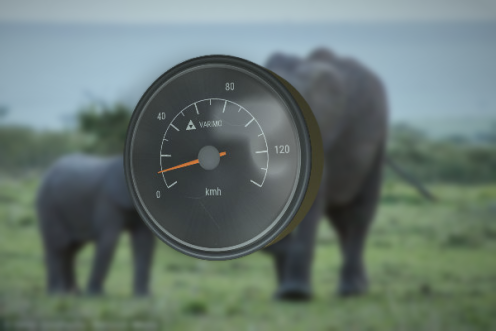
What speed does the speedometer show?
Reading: 10 km/h
